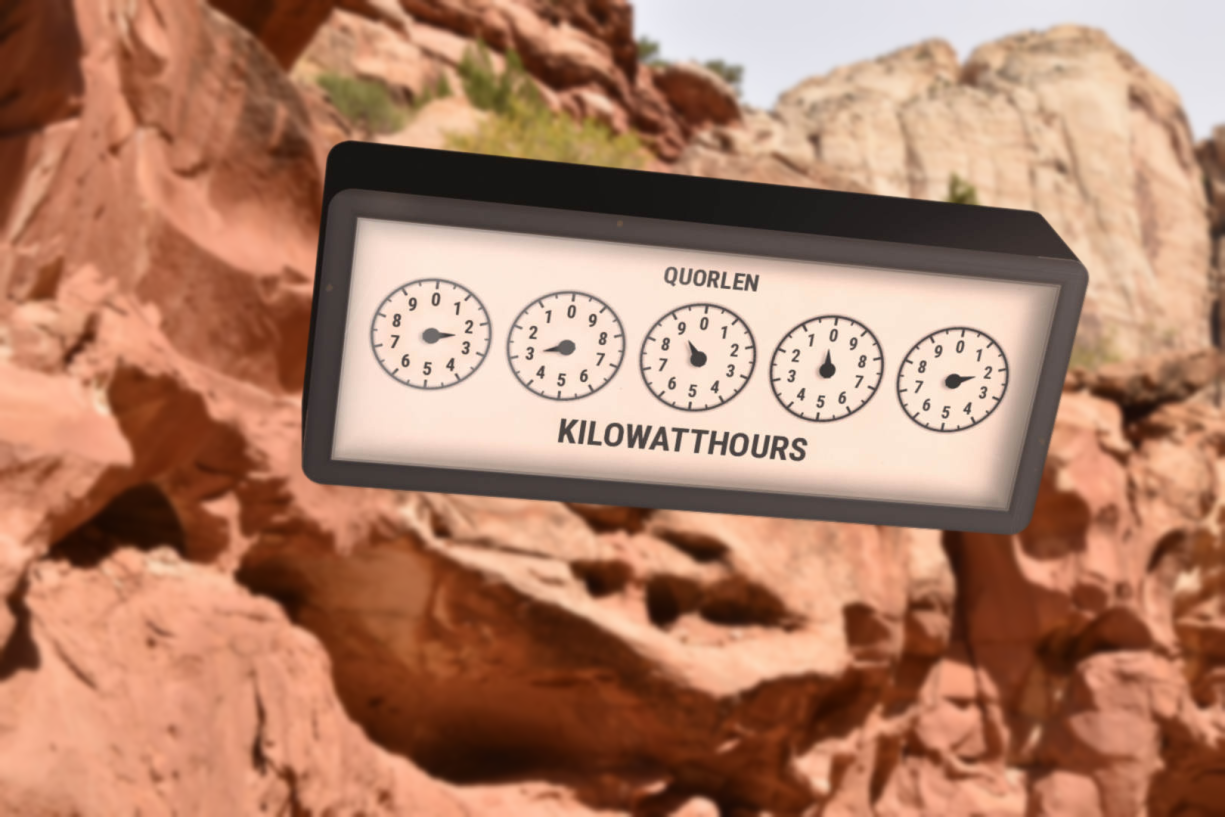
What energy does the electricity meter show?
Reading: 22902 kWh
